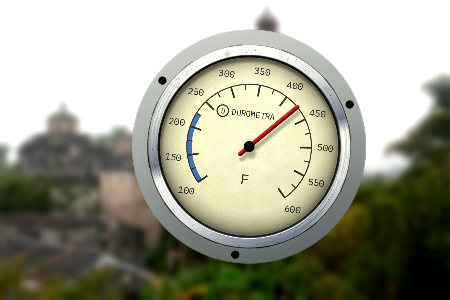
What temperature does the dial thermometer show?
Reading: 425 °F
